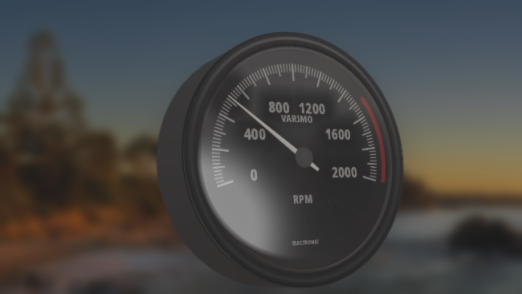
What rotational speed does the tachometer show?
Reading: 500 rpm
